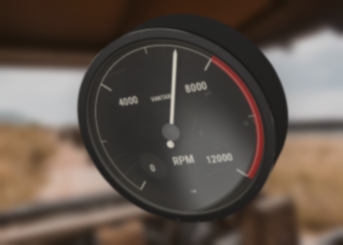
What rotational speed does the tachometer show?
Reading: 7000 rpm
